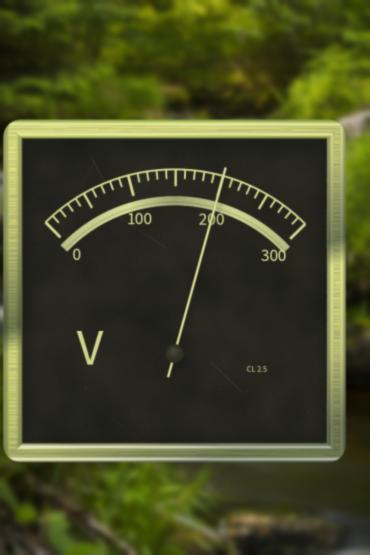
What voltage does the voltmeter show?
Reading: 200 V
